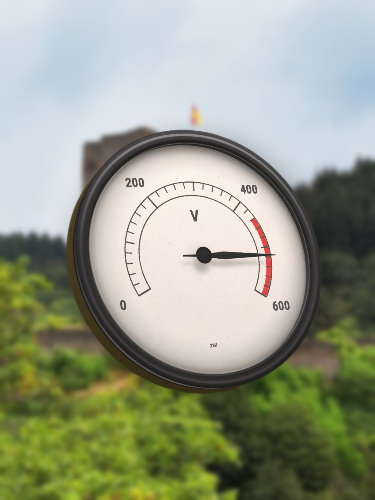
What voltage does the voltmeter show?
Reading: 520 V
